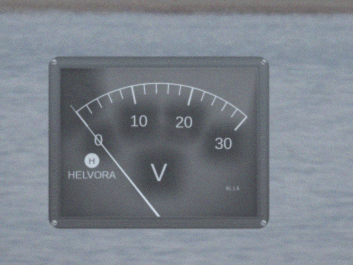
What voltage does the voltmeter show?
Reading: 0 V
